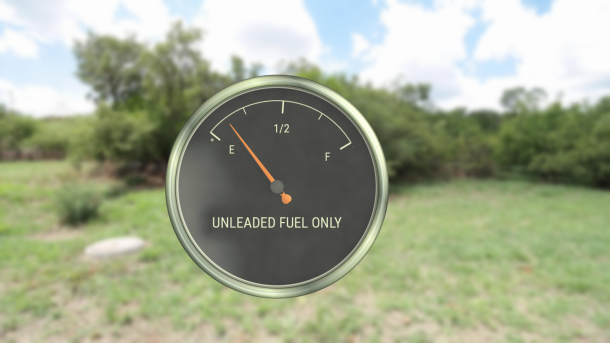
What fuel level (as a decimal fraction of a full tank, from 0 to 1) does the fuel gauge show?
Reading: 0.125
